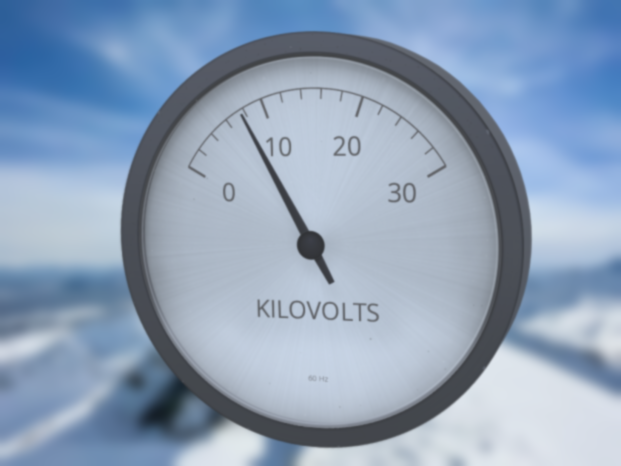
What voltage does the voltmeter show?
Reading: 8 kV
